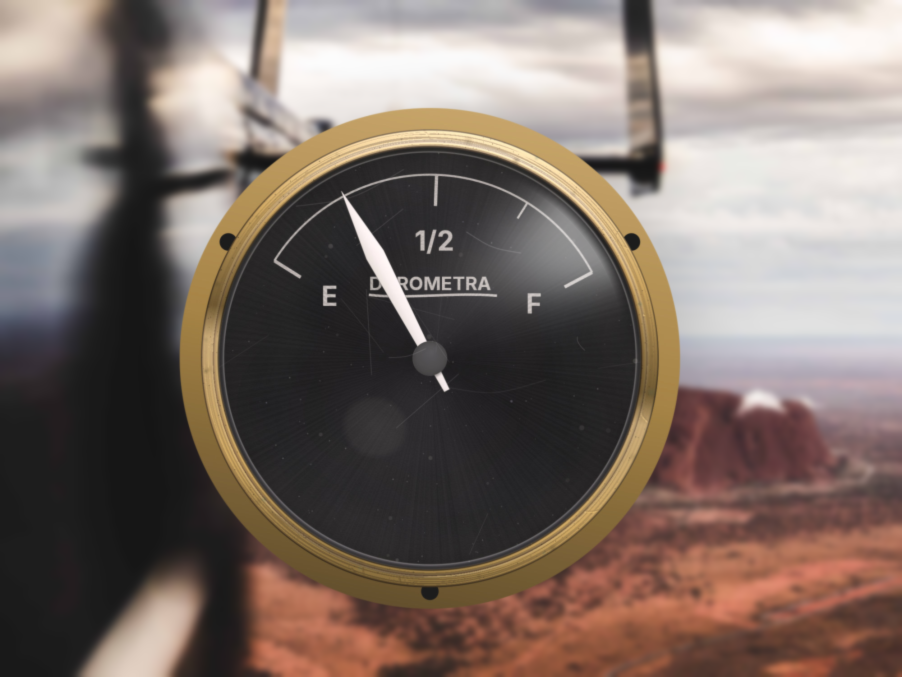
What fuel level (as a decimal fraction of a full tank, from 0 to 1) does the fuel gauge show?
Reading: 0.25
